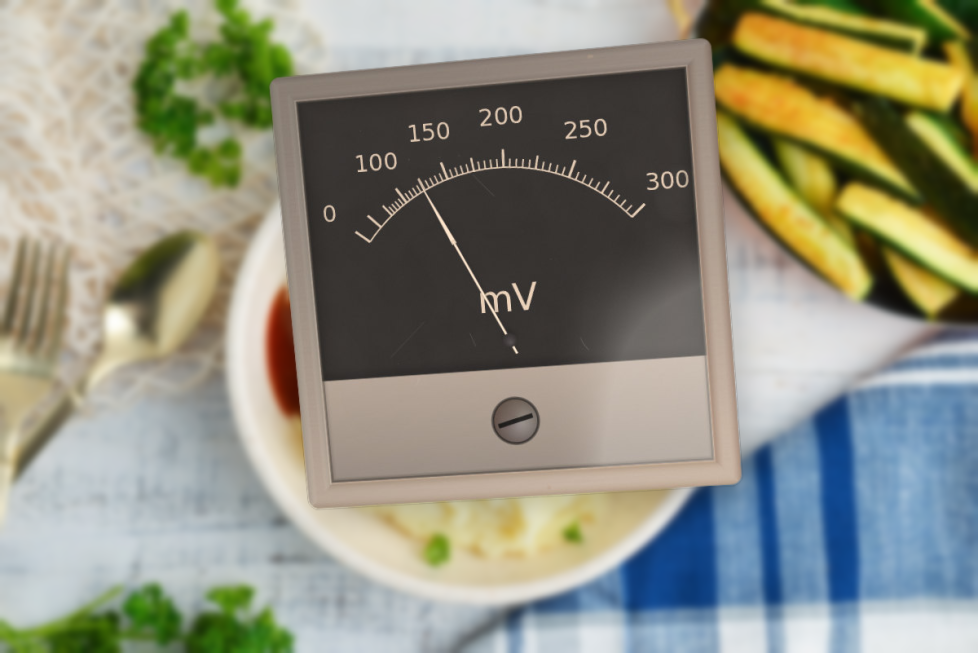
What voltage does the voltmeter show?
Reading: 125 mV
